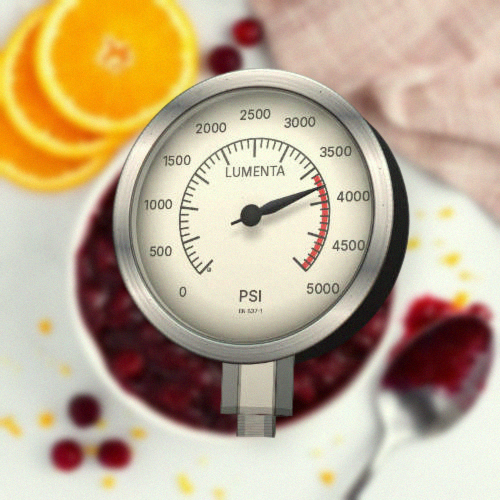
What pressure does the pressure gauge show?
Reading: 3800 psi
